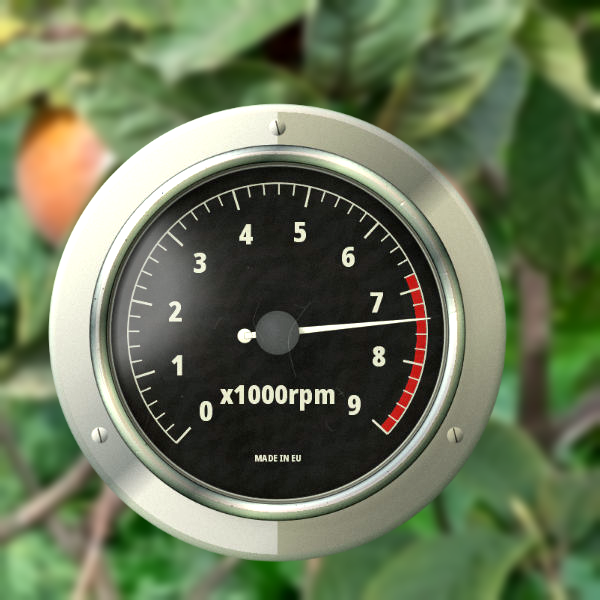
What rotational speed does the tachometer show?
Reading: 7400 rpm
